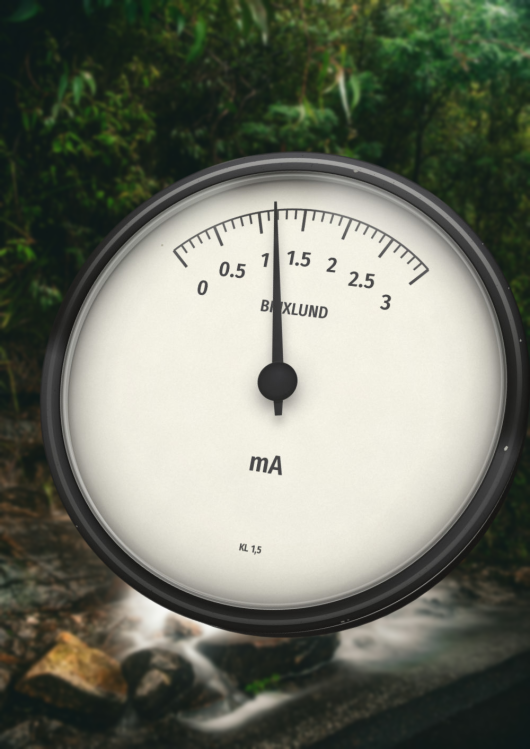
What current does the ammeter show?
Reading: 1.2 mA
